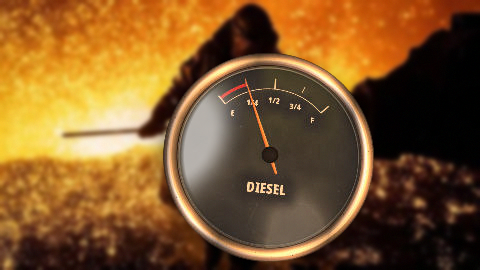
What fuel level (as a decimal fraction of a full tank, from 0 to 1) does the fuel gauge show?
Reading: 0.25
